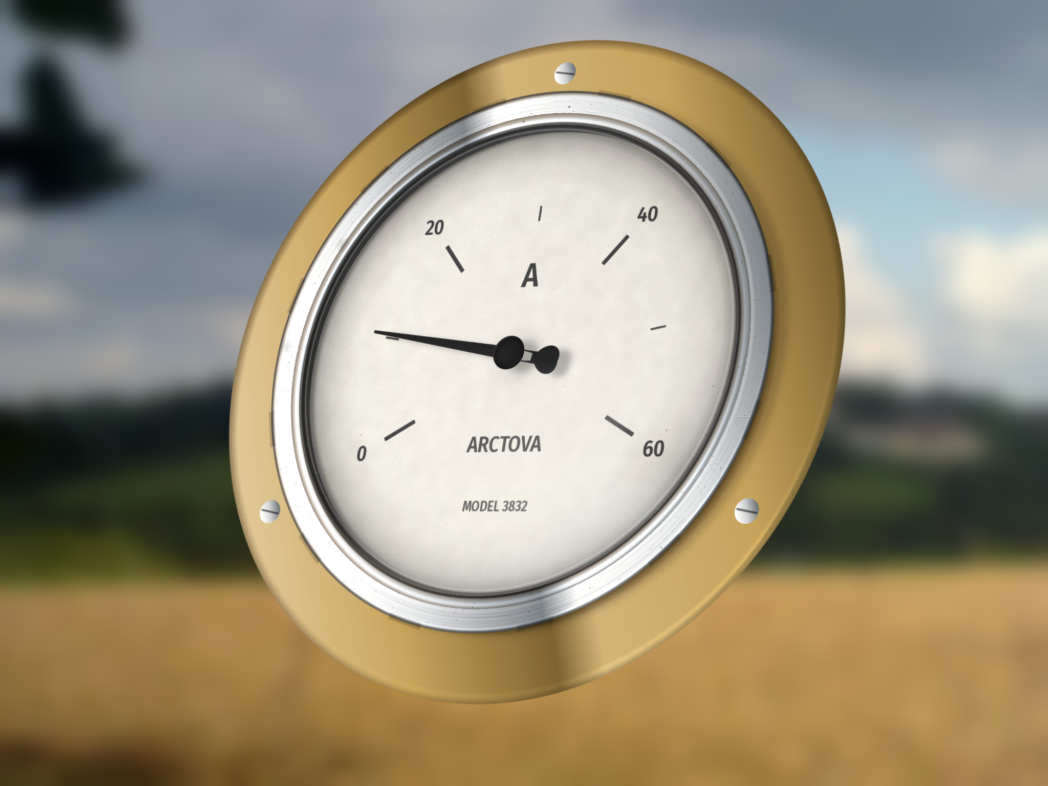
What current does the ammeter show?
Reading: 10 A
